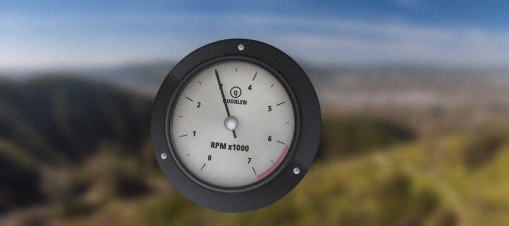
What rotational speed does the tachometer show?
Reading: 3000 rpm
